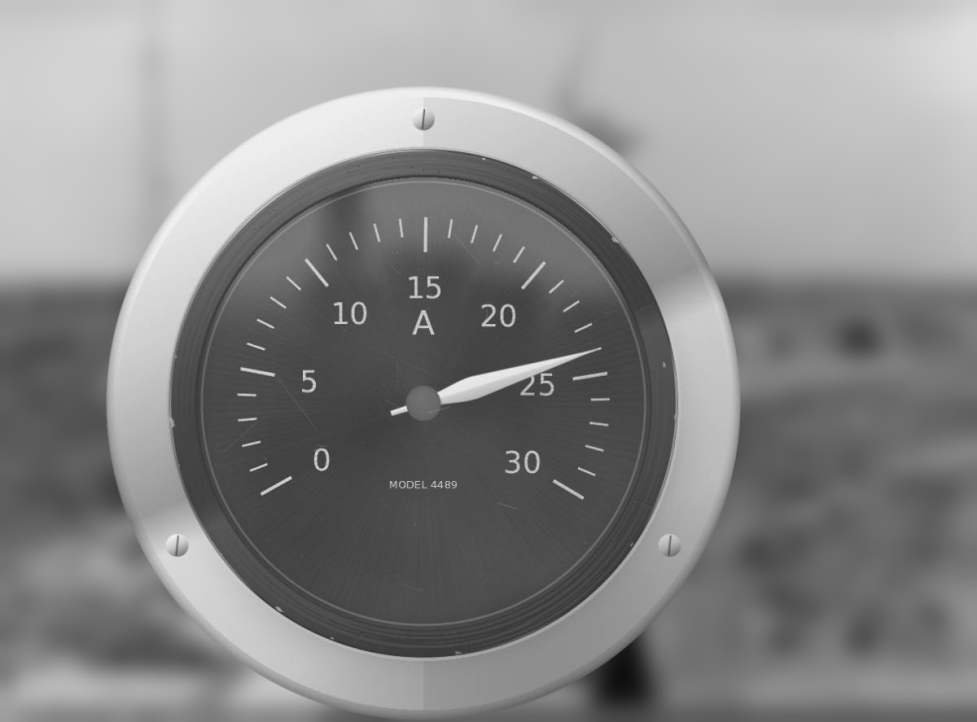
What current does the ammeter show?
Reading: 24 A
